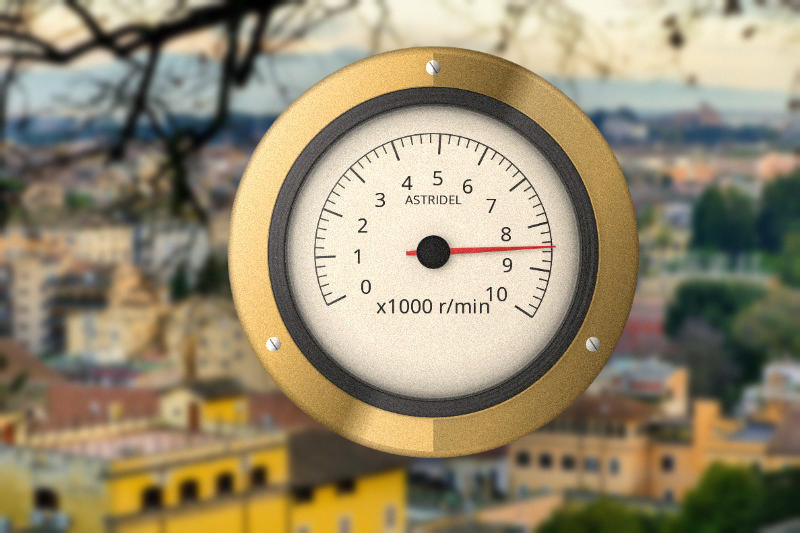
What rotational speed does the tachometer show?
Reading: 8500 rpm
